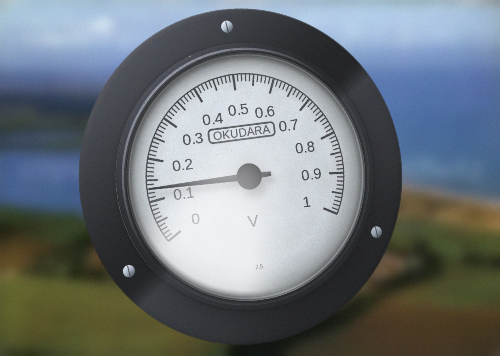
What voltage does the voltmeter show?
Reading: 0.13 V
